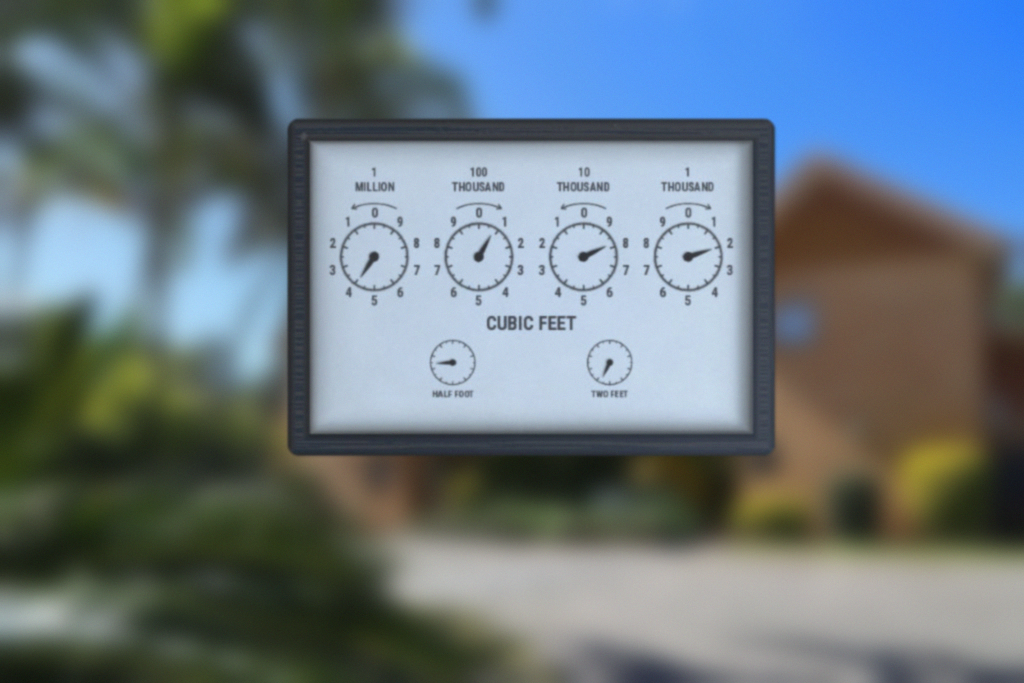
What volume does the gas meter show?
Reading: 408200 ft³
